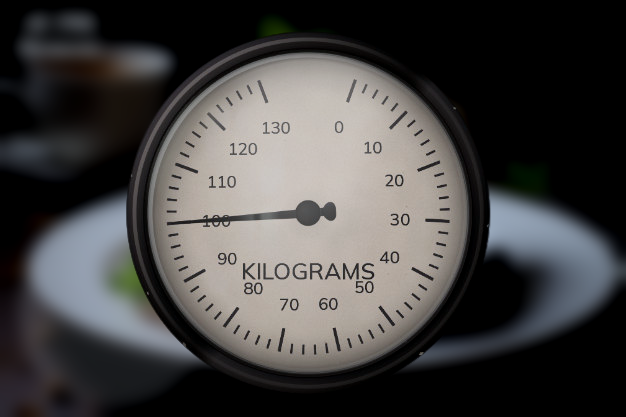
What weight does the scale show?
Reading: 100 kg
